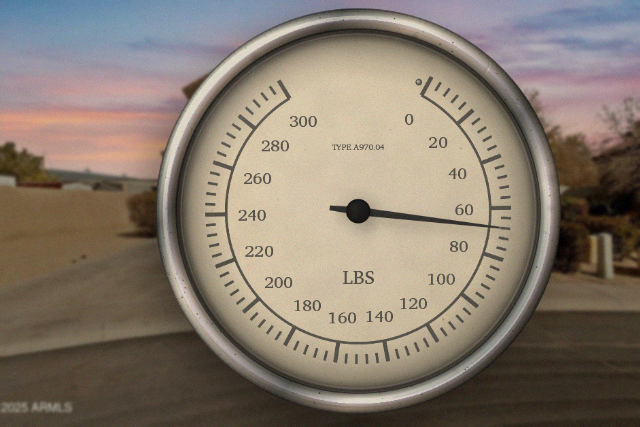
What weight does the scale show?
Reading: 68 lb
